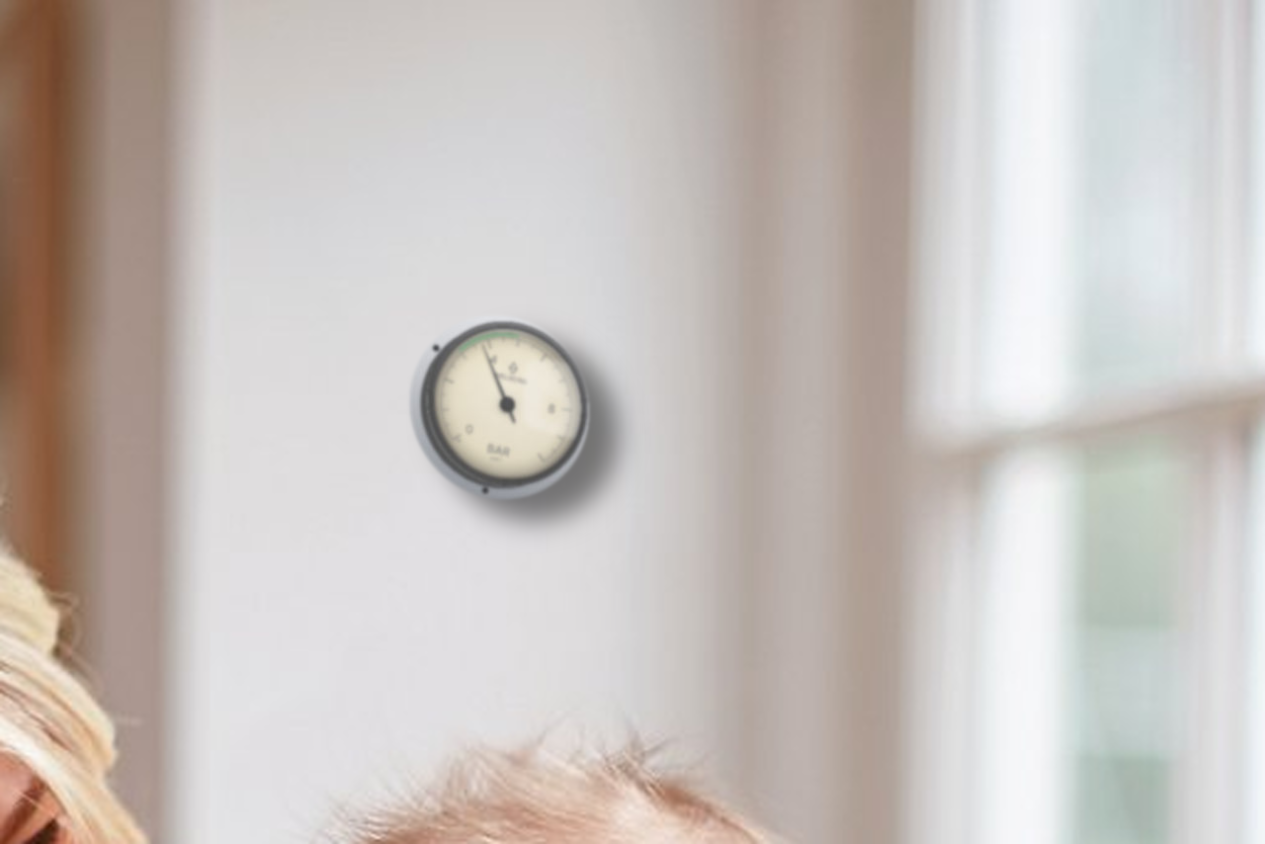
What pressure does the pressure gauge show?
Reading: 3.75 bar
